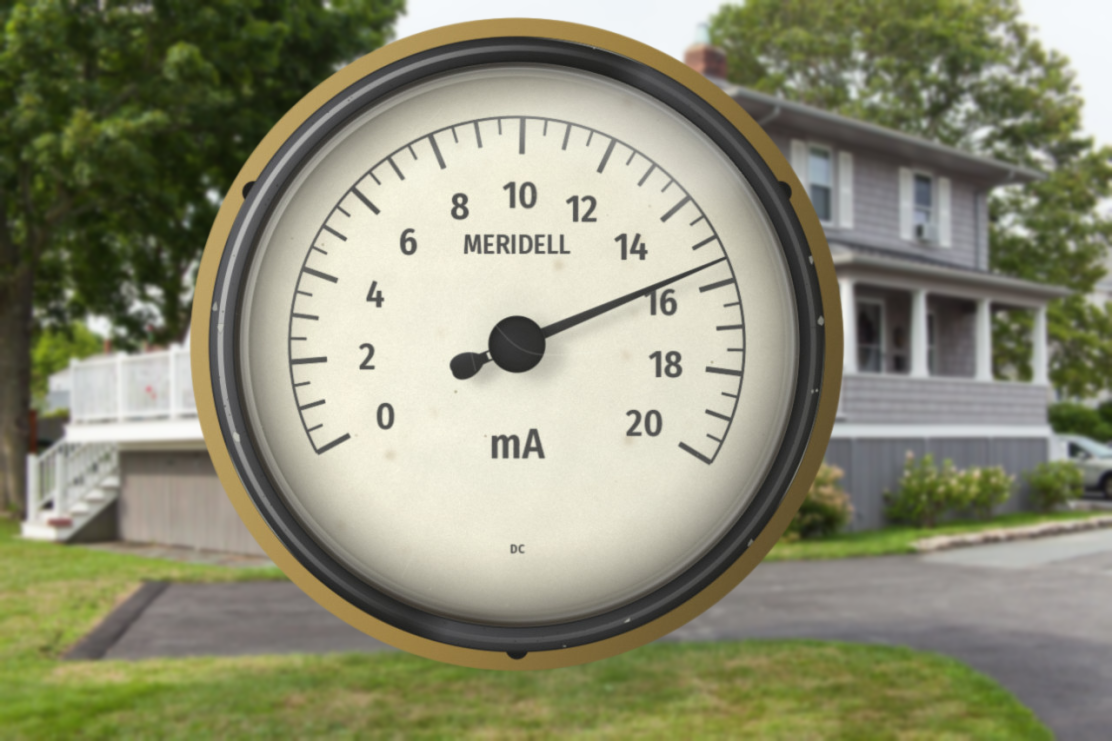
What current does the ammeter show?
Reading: 15.5 mA
